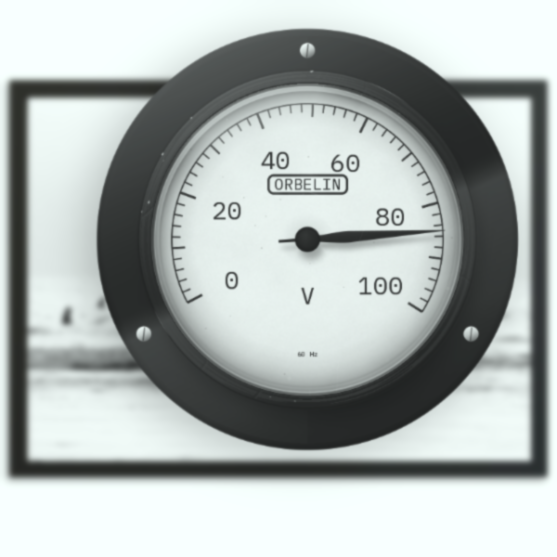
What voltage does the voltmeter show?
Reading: 85 V
